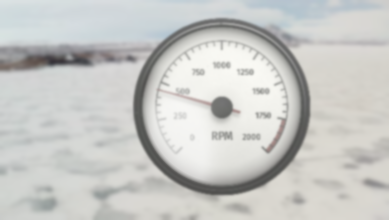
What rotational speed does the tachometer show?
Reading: 450 rpm
